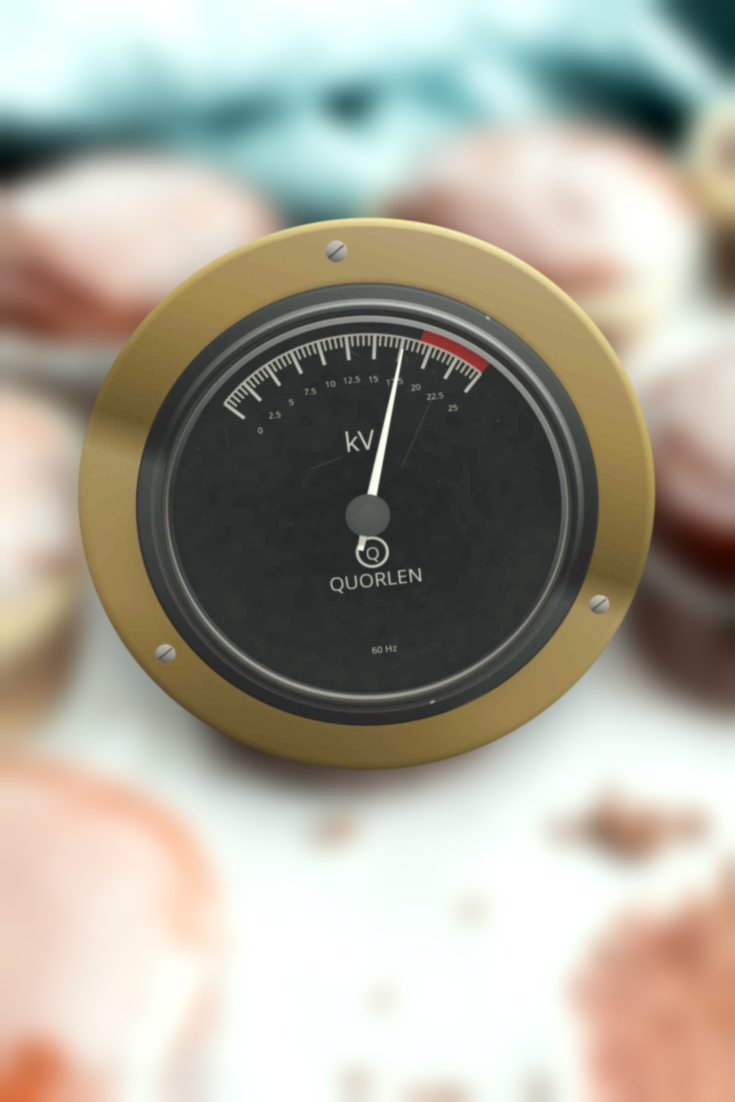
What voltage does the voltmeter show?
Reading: 17.5 kV
